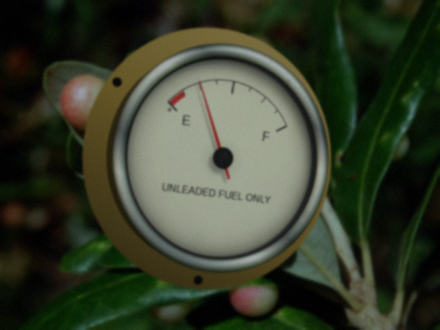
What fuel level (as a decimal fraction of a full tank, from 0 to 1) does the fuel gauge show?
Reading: 0.25
